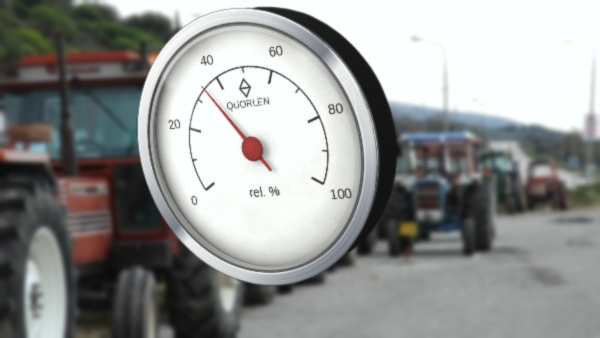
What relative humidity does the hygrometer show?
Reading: 35 %
